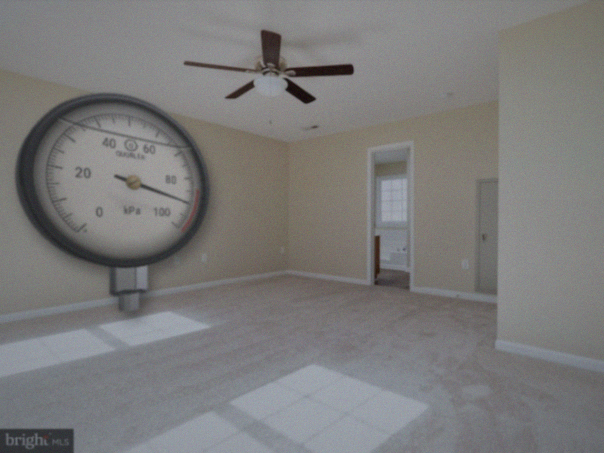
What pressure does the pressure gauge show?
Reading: 90 kPa
